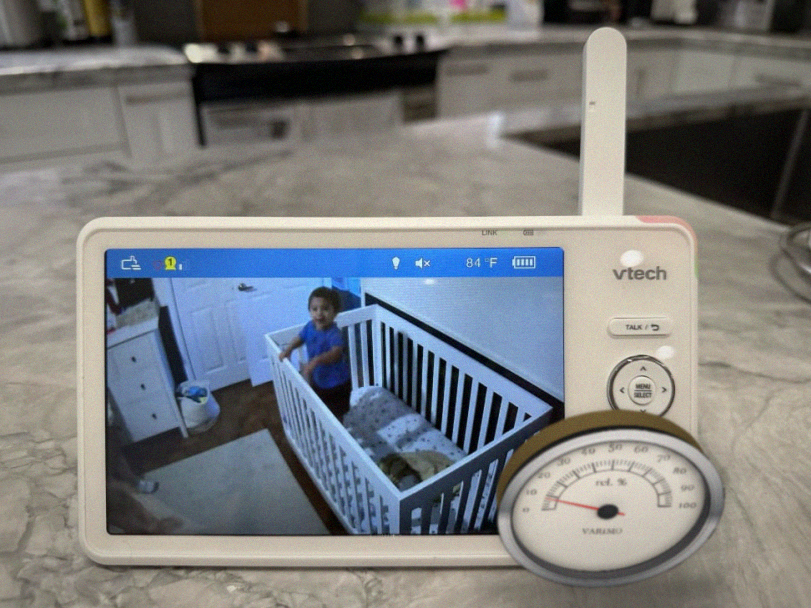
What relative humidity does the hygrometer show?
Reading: 10 %
